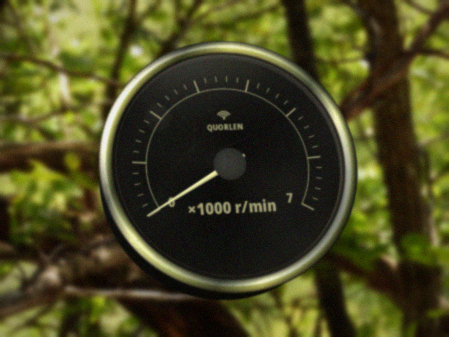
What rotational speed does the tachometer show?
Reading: 0 rpm
